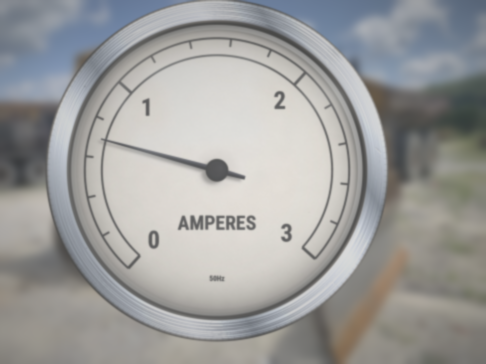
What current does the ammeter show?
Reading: 0.7 A
